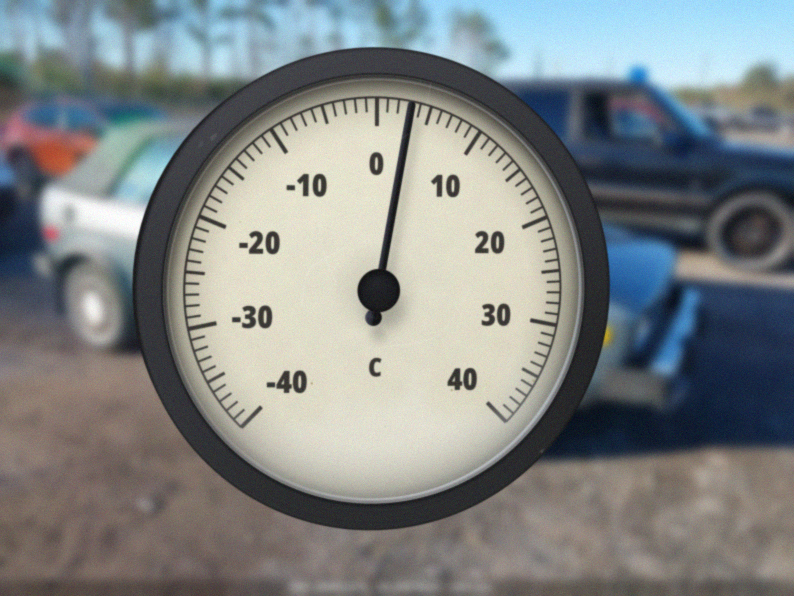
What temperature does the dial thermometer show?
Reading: 3 °C
